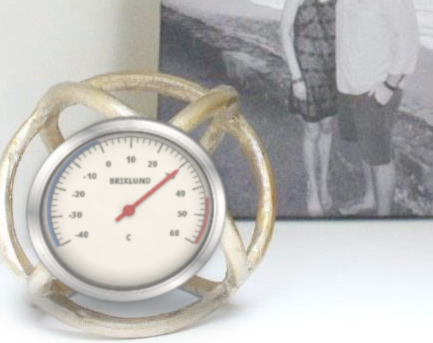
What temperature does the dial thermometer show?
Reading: 30 °C
